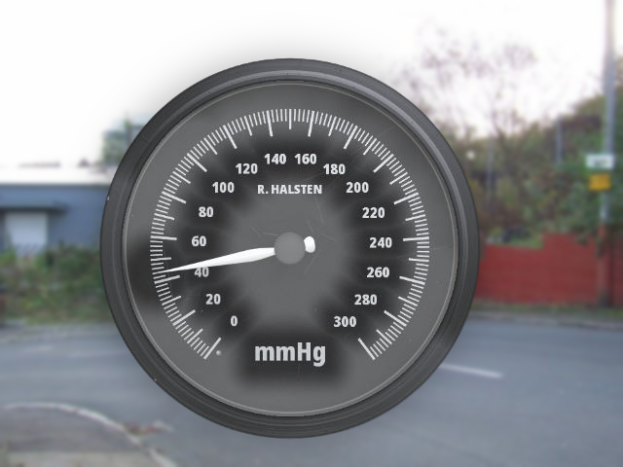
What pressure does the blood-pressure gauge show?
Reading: 44 mmHg
